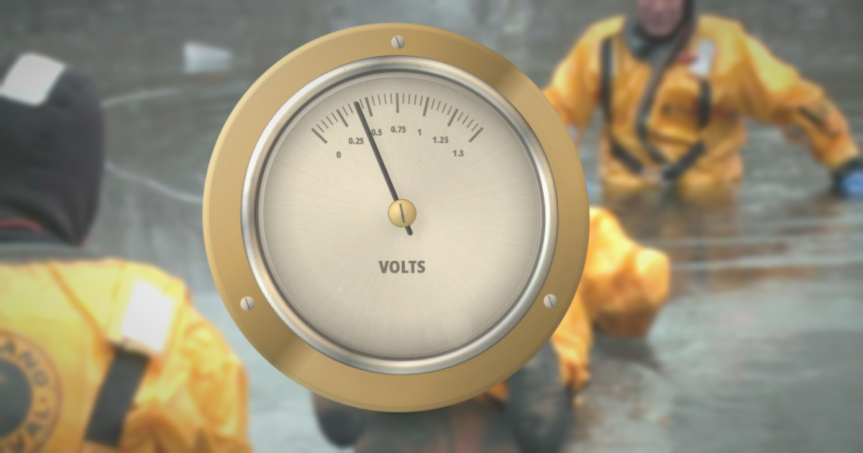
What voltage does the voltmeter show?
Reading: 0.4 V
